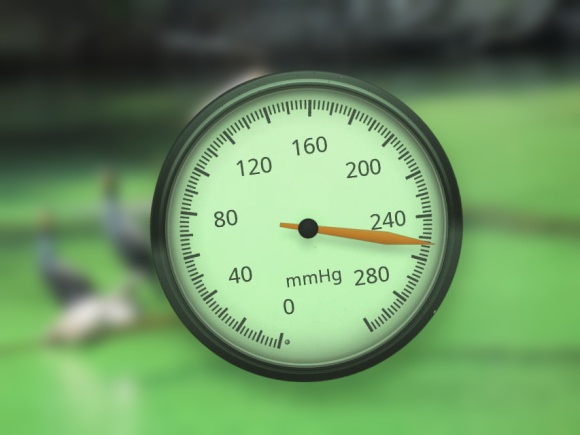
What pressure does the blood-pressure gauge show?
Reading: 252 mmHg
